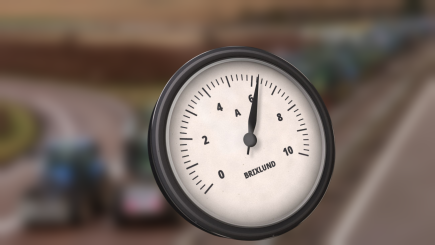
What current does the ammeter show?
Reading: 6.2 A
